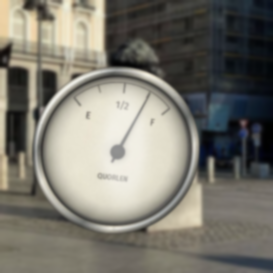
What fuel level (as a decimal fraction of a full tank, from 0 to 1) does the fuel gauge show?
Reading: 0.75
